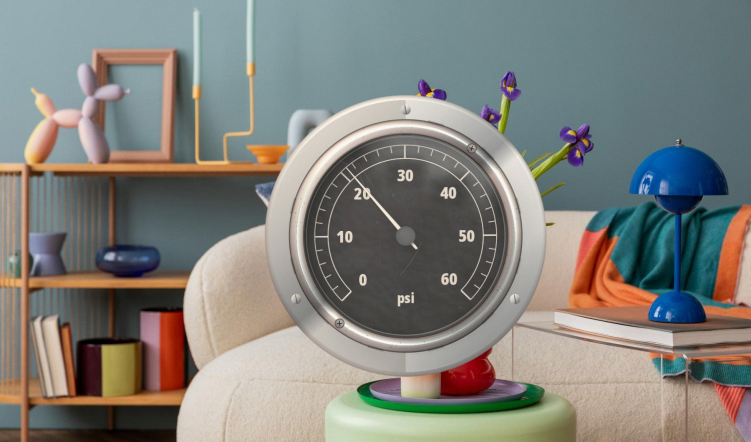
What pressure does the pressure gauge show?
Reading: 21 psi
